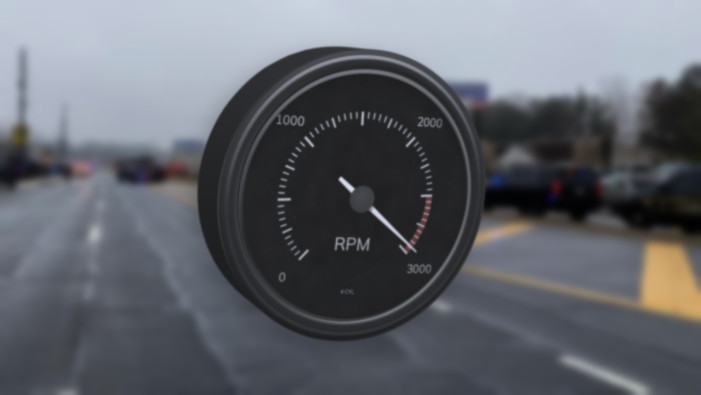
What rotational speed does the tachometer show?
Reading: 2950 rpm
